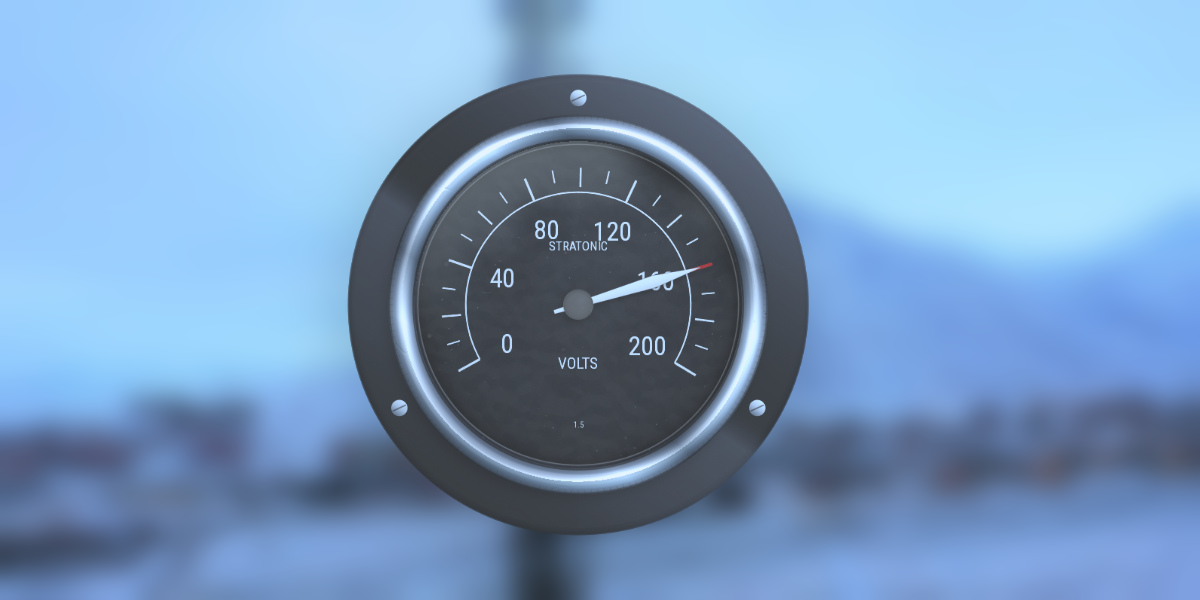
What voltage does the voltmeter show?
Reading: 160 V
